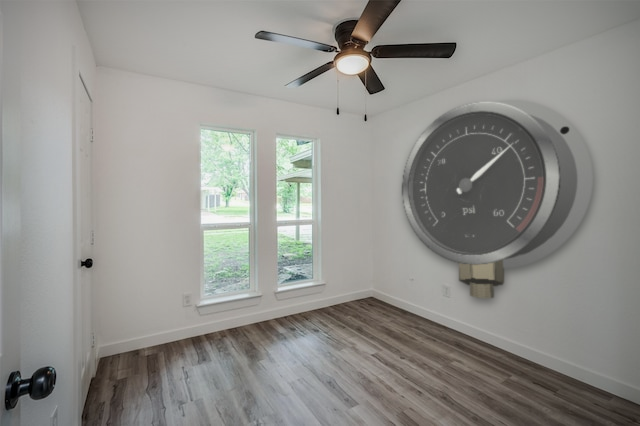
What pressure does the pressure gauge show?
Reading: 42 psi
